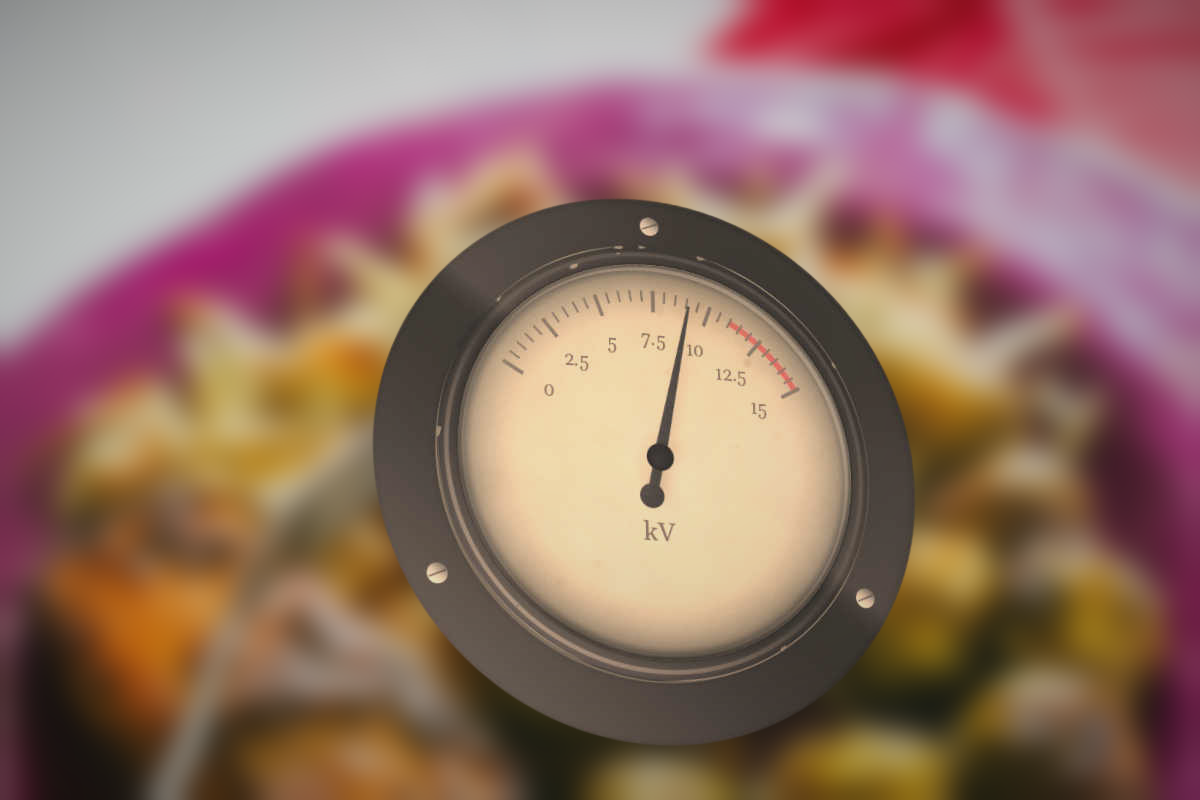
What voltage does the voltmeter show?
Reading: 9 kV
